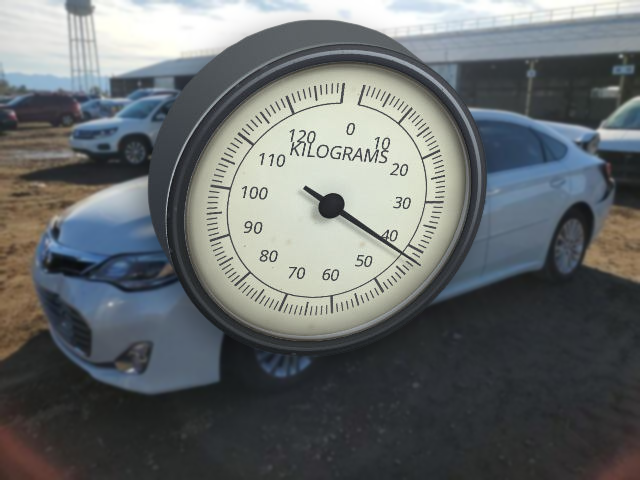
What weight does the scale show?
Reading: 42 kg
